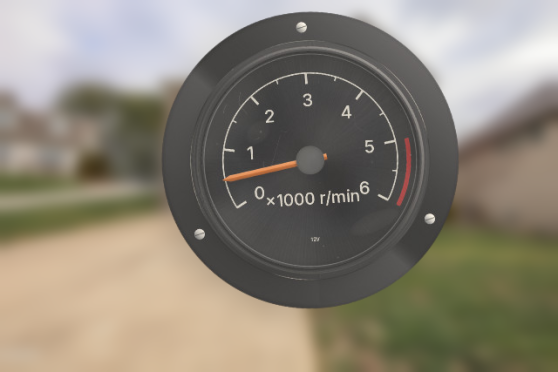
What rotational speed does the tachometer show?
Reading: 500 rpm
